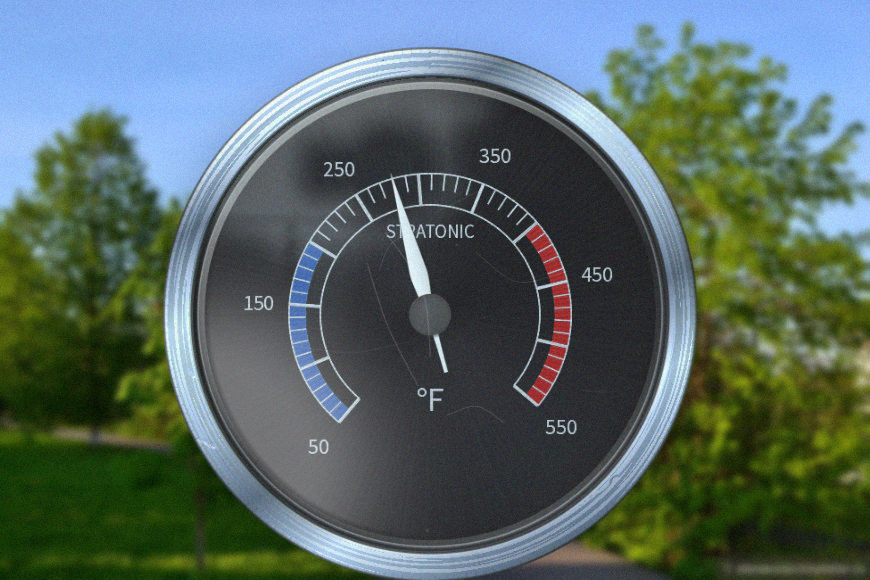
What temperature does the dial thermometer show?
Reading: 280 °F
